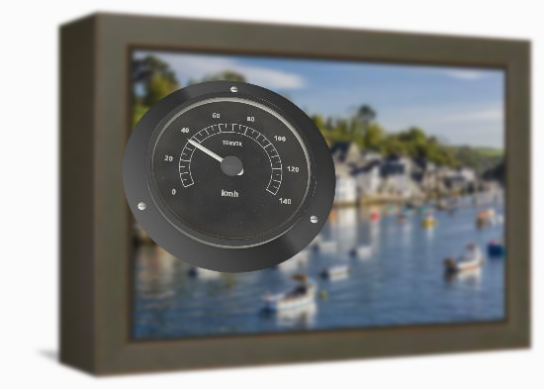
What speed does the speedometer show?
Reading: 35 km/h
